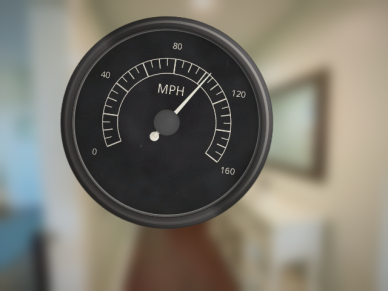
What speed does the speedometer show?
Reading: 102.5 mph
